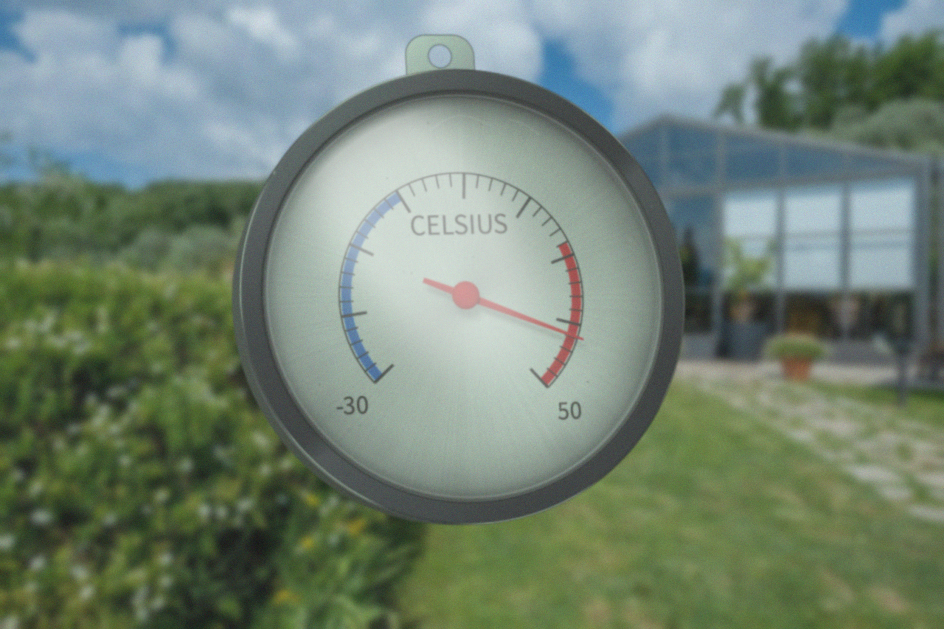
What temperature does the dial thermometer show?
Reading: 42 °C
